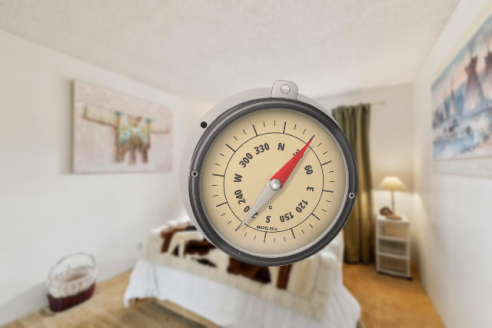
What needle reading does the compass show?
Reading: 30 °
